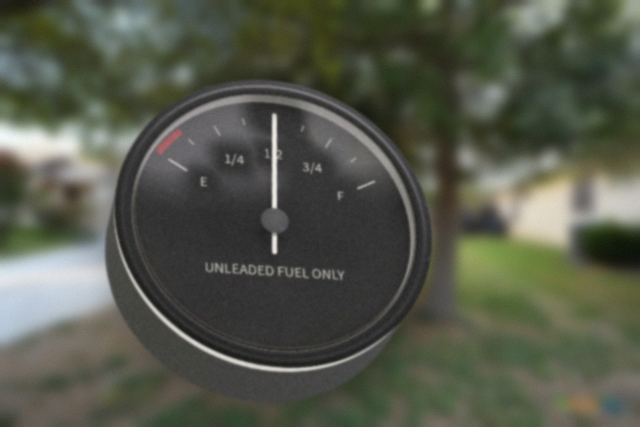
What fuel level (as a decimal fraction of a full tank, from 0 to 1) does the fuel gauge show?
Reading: 0.5
